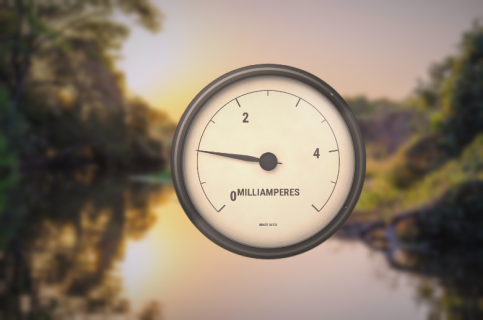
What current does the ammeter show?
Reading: 1 mA
